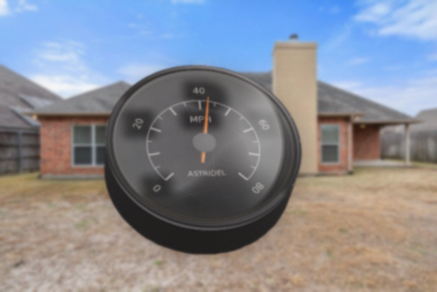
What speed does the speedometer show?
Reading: 42.5 mph
